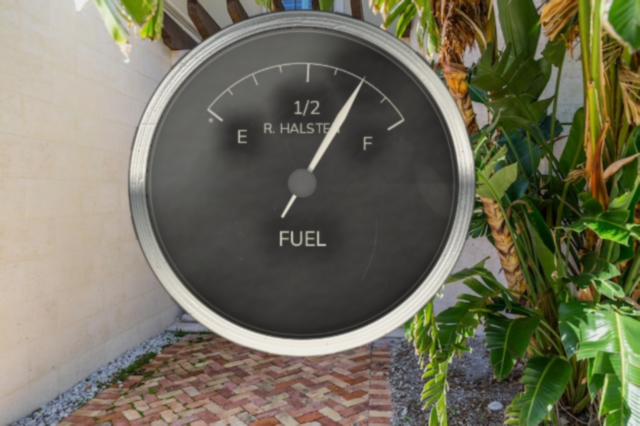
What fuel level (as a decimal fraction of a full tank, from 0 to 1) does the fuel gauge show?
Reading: 0.75
